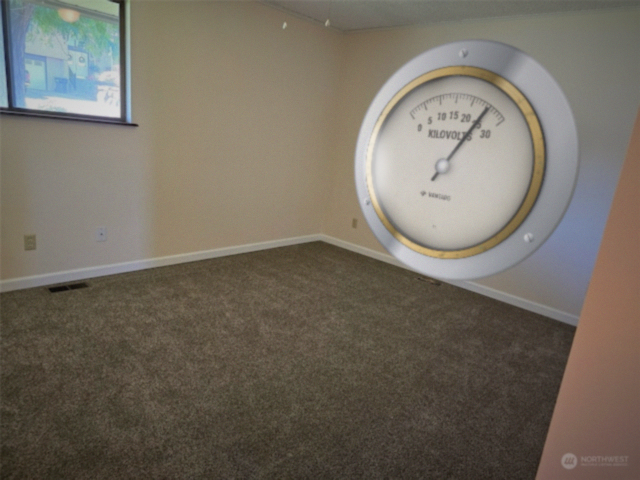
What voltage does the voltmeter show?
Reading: 25 kV
